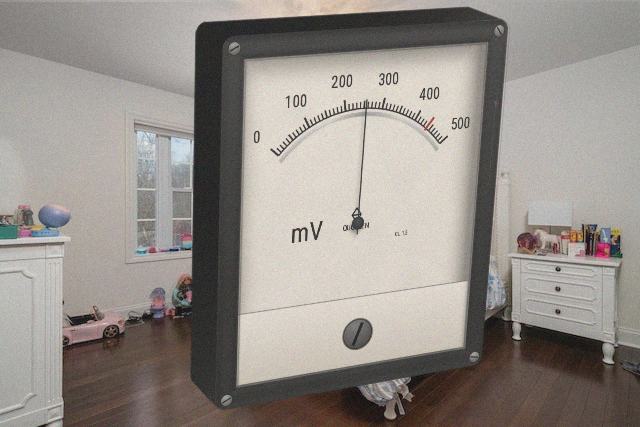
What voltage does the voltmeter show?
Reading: 250 mV
